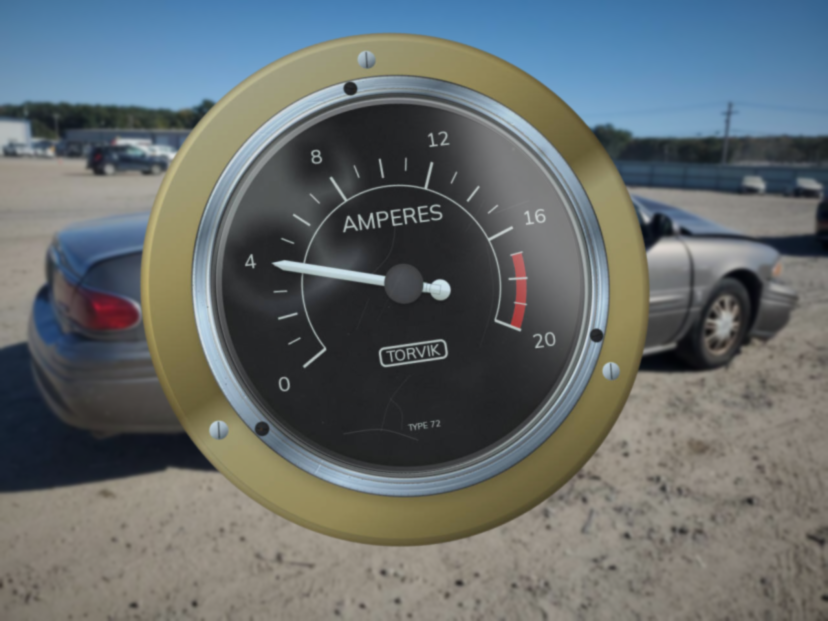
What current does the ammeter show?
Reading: 4 A
